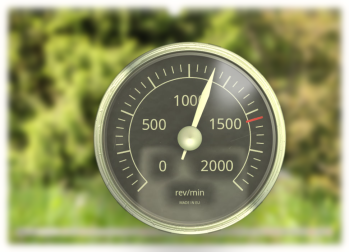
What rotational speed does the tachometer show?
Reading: 1150 rpm
